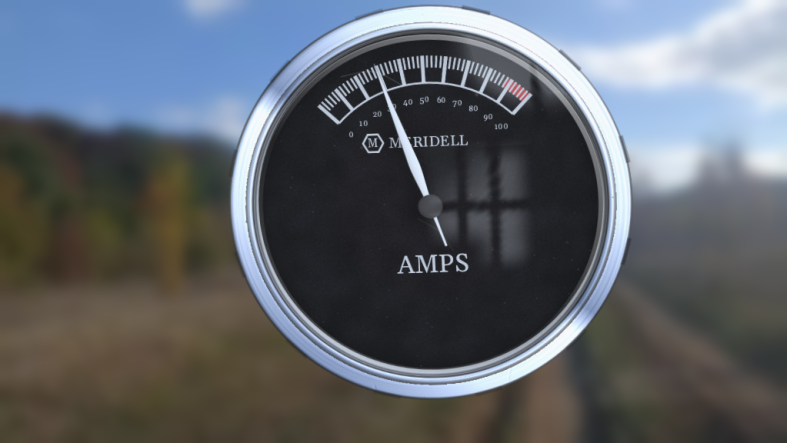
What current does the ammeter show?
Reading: 30 A
